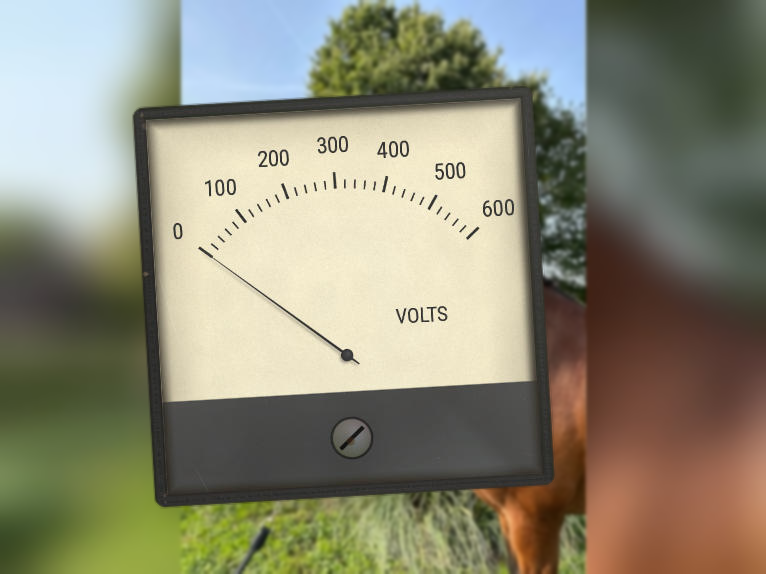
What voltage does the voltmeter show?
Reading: 0 V
